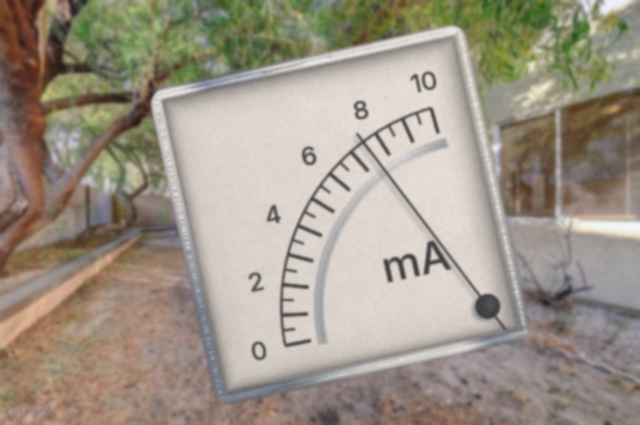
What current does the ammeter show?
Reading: 7.5 mA
